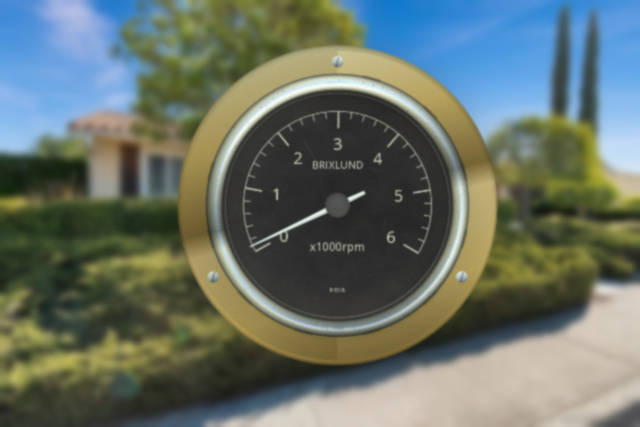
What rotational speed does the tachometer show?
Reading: 100 rpm
